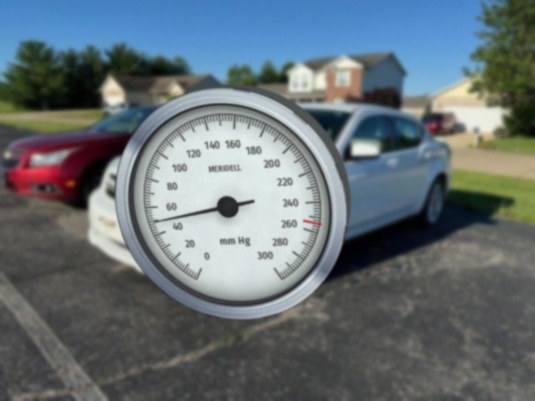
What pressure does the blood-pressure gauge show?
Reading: 50 mmHg
